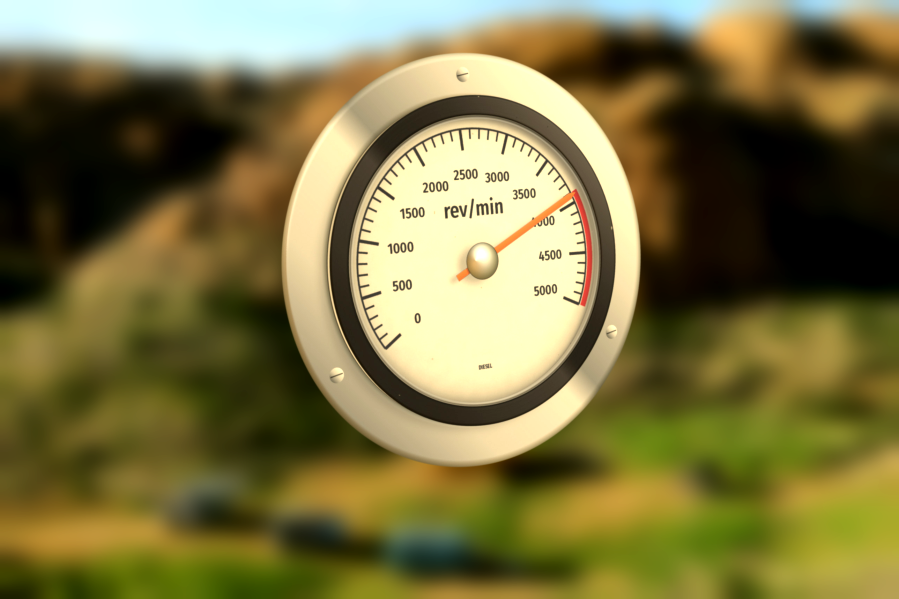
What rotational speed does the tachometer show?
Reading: 3900 rpm
